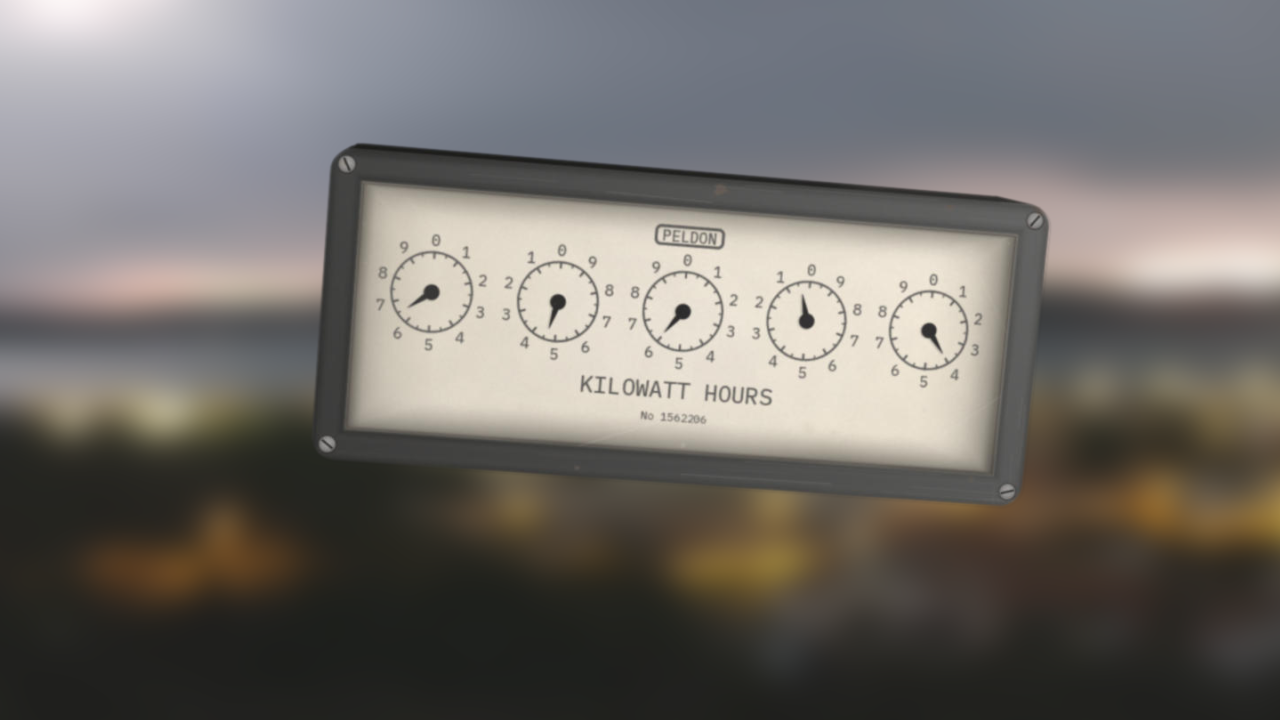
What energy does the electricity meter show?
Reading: 64604 kWh
